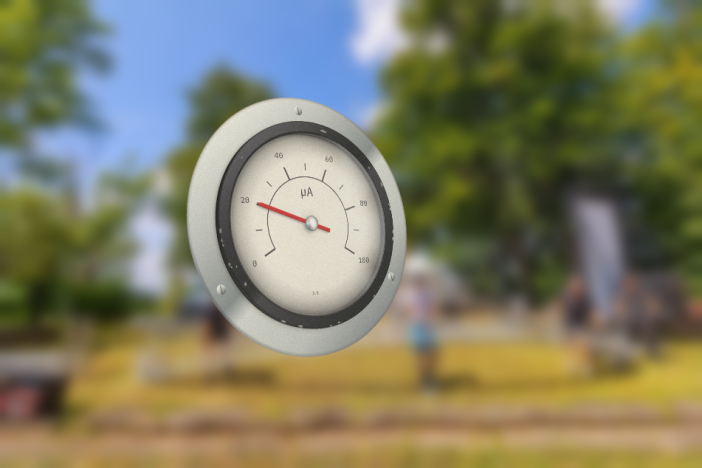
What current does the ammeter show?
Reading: 20 µA
